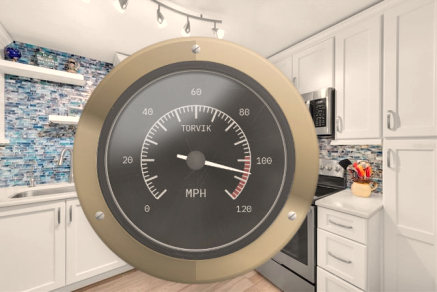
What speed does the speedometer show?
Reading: 106 mph
